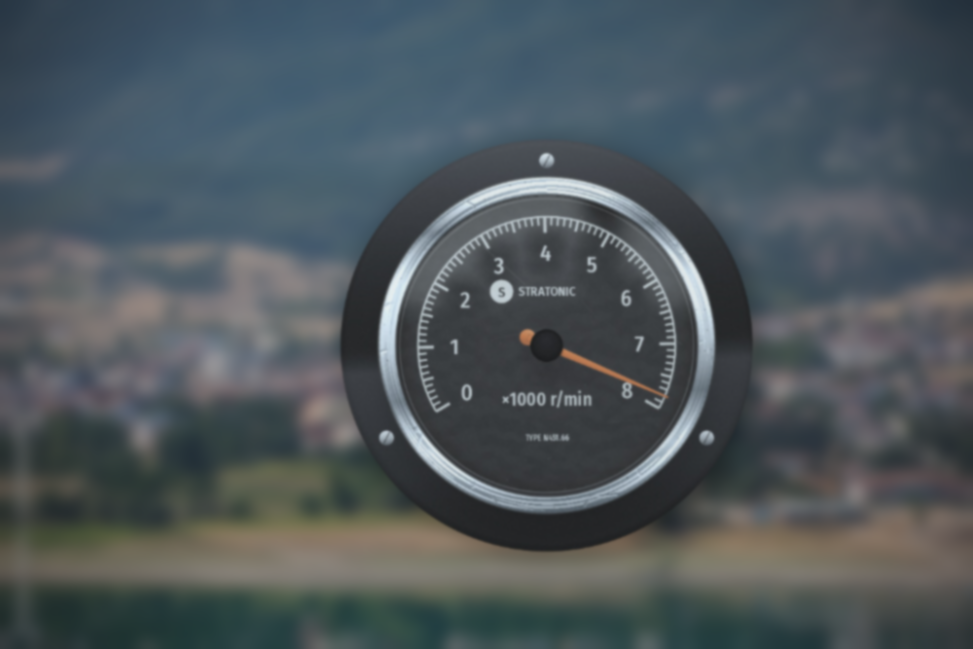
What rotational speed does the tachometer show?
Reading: 7800 rpm
